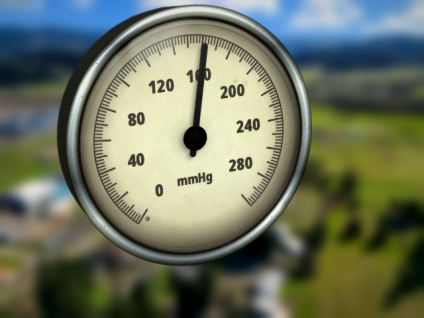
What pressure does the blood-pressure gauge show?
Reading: 160 mmHg
